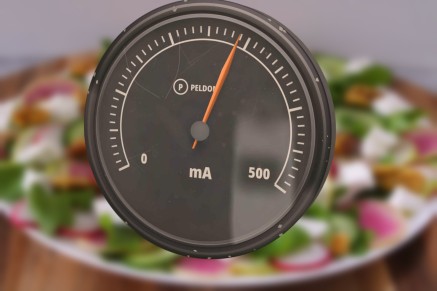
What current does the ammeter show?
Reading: 290 mA
